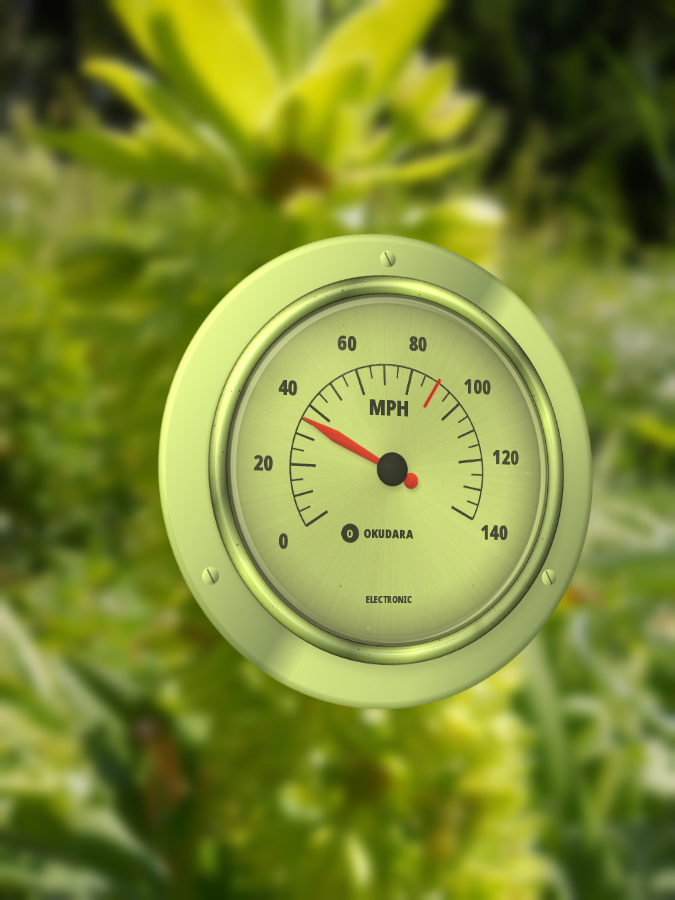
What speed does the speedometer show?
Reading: 35 mph
